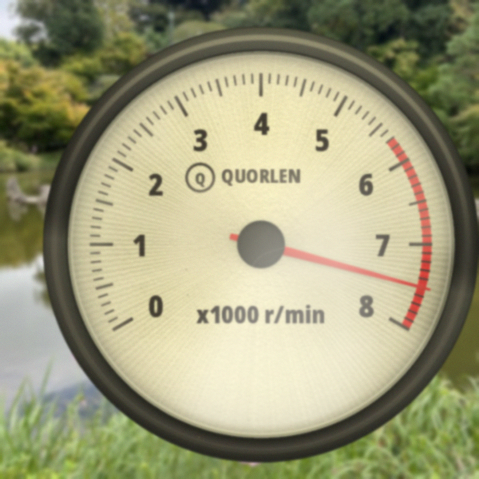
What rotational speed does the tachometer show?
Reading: 7500 rpm
